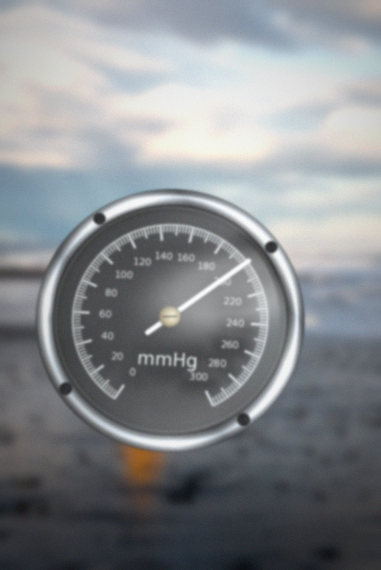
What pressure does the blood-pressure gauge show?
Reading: 200 mmHg
